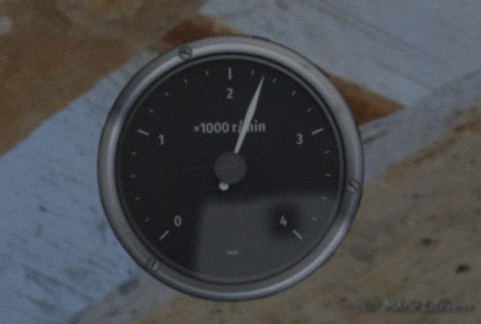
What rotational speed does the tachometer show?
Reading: 2300 rpm
